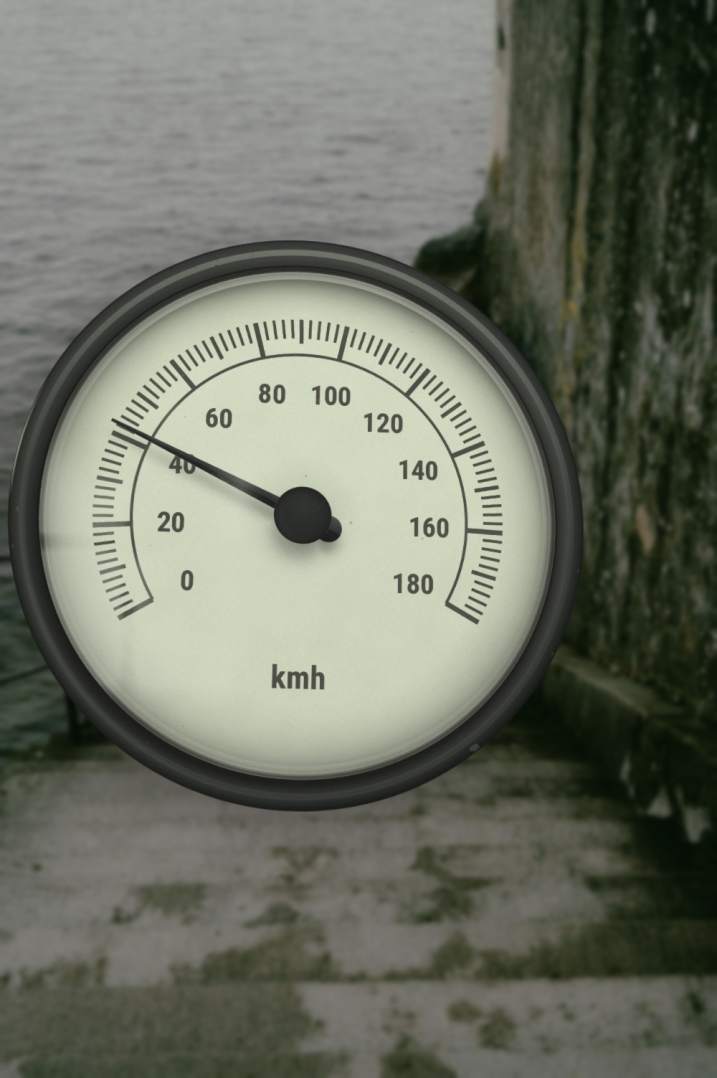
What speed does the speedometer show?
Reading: 42 km/h
